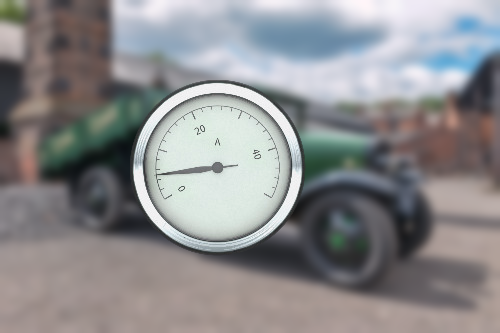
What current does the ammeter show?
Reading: 5 A
